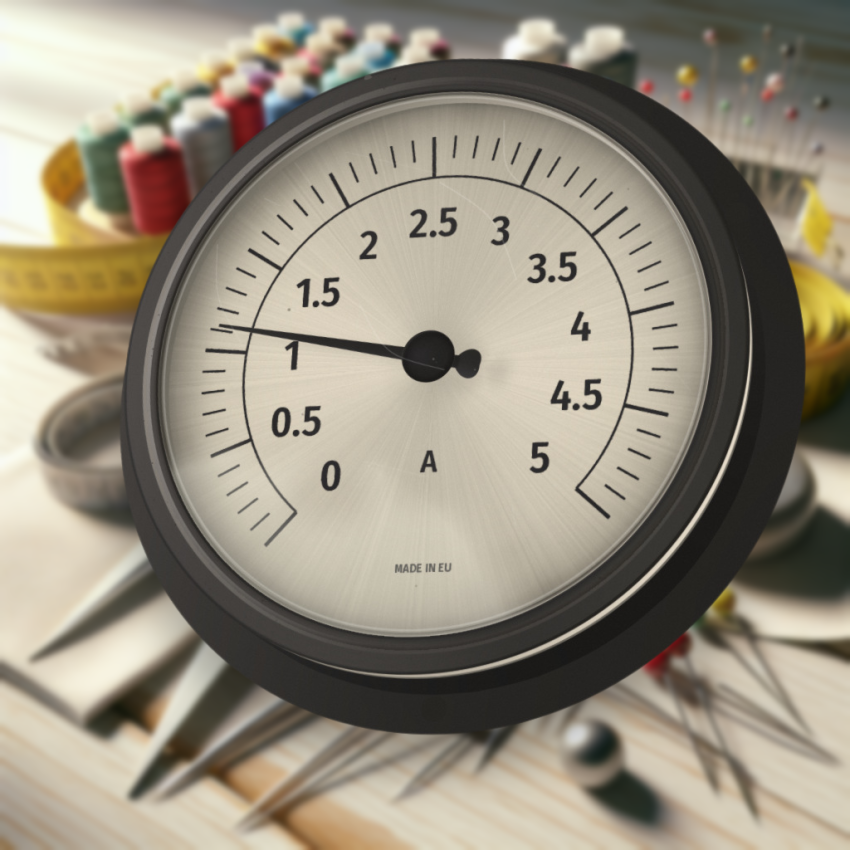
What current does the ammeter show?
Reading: 1.1 A
